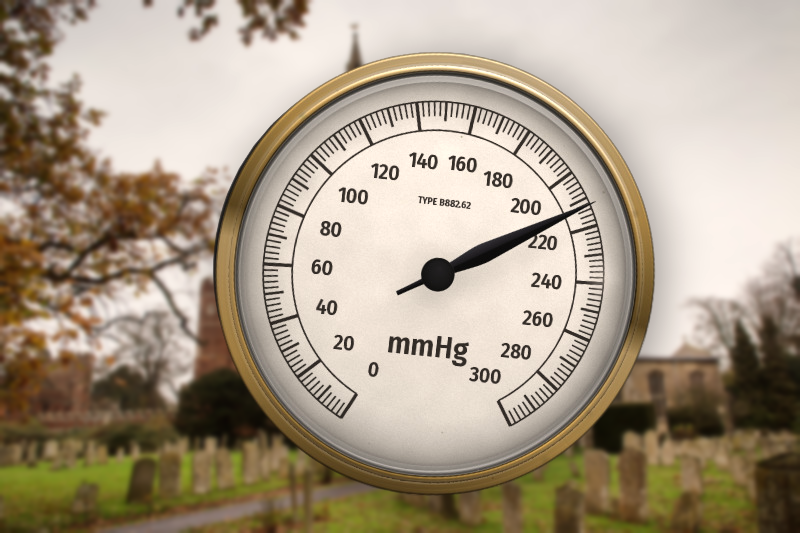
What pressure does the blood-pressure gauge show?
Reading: 212 mmHg
